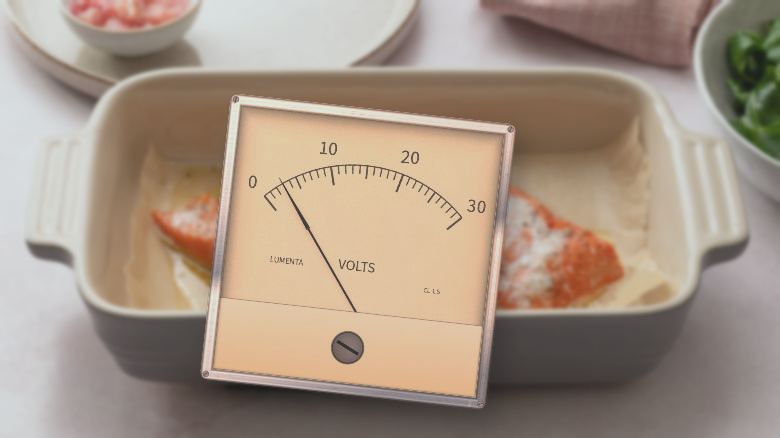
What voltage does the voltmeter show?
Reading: 3 V
